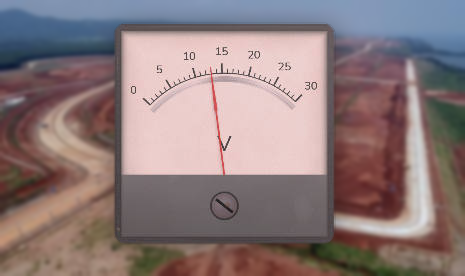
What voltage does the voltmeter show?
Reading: 13 V
